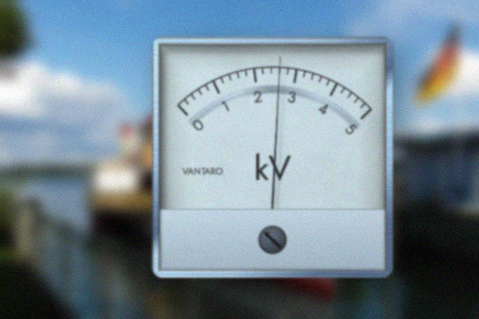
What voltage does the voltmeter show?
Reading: 2.6 kV
